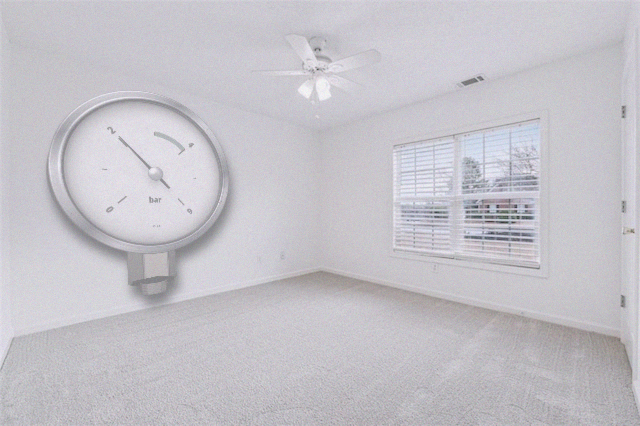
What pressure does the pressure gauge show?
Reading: 2 bar
